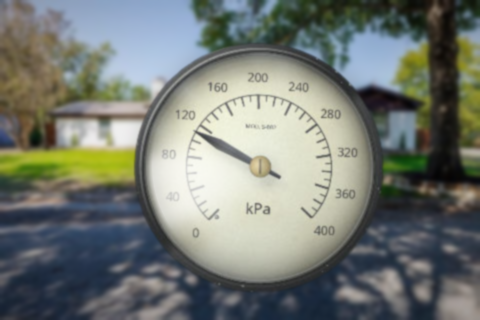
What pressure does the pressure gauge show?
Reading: 110 kPa
